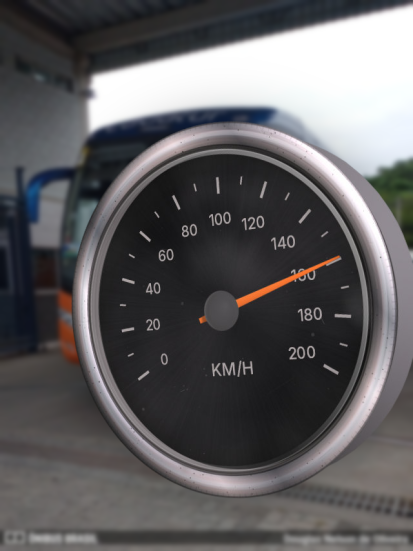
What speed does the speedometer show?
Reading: 160 km/h
